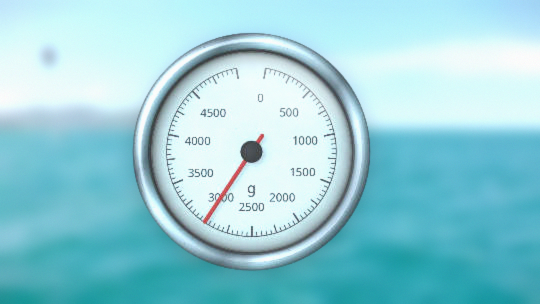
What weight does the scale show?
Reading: 3000 g
